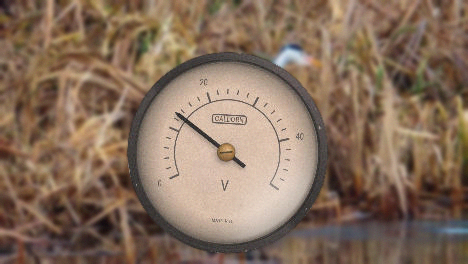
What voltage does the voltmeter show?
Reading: 13 V
